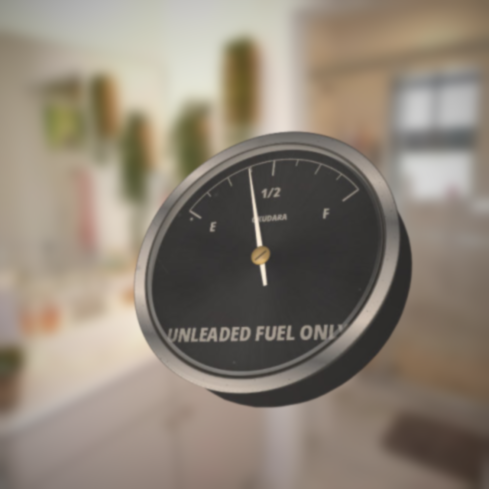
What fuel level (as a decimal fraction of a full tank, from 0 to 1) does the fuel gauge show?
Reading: 0.375
